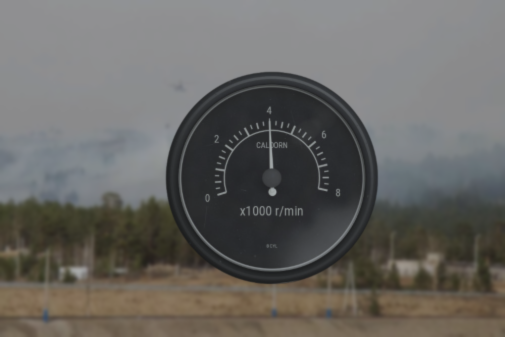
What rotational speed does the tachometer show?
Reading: 4000 rpm
